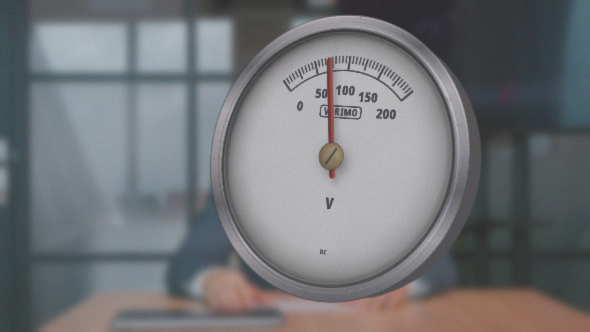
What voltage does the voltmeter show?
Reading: 75 V
